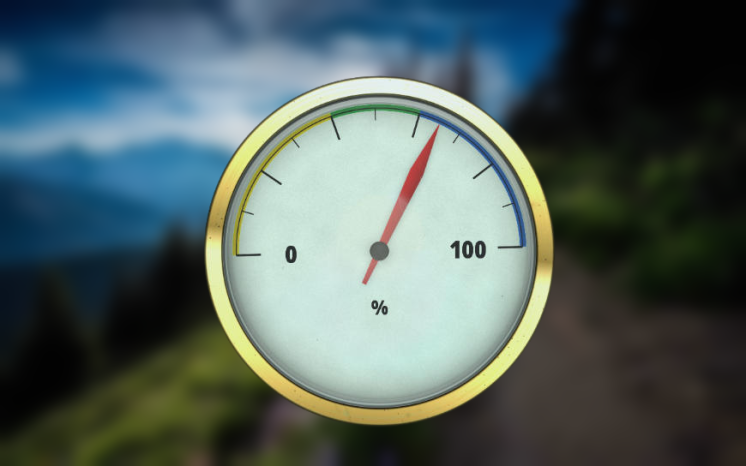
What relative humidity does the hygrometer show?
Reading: 65 %
